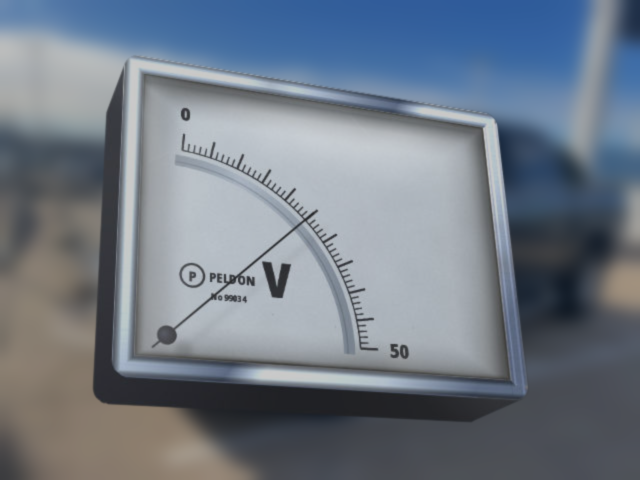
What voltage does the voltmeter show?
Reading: 25 V
